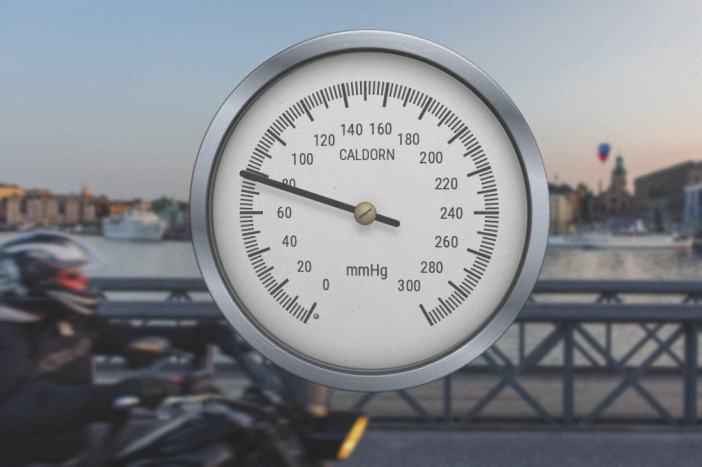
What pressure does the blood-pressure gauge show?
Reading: 78 mmHg
